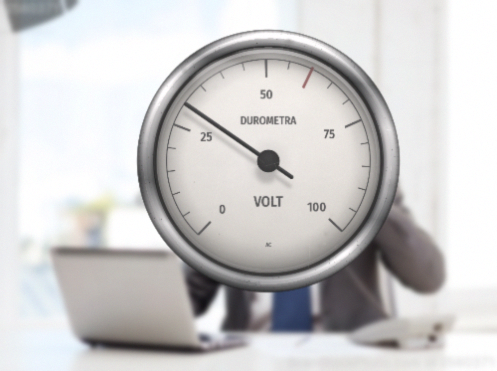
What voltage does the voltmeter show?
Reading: 30 V
